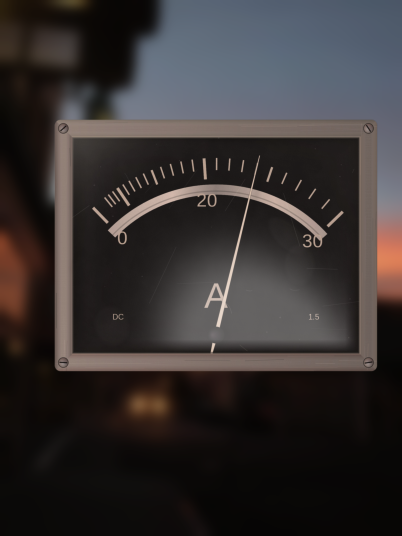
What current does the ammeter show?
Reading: 24 A
